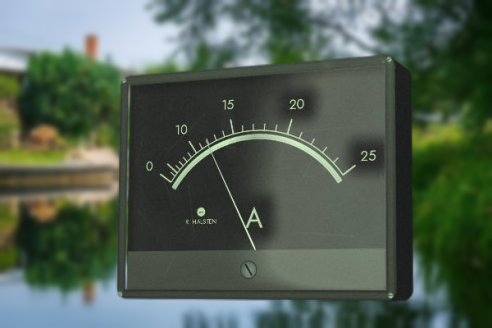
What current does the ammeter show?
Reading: 12 A
